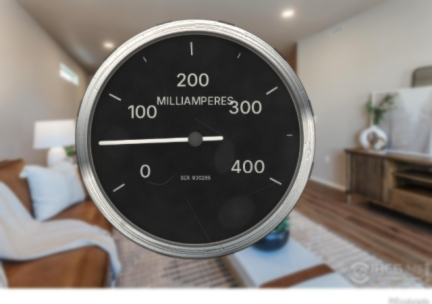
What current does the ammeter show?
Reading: 50 mA
